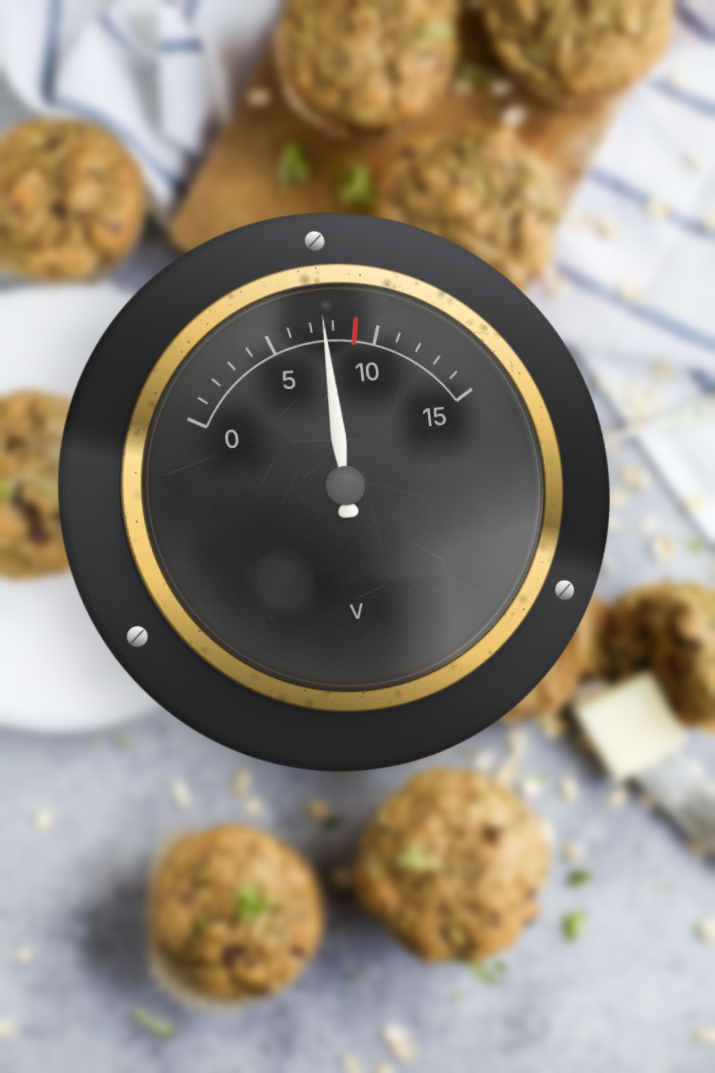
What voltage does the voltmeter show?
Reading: 7.5 V
